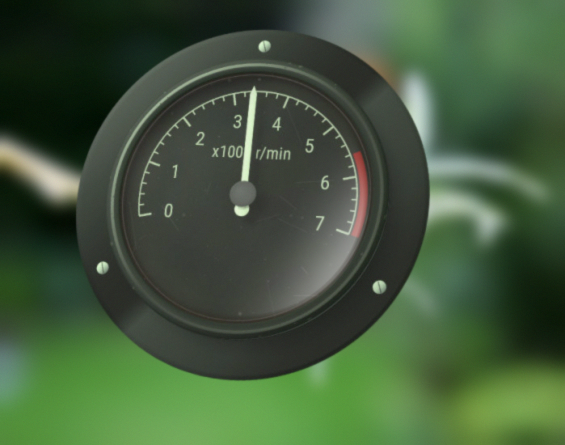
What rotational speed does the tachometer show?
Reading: 3400 rpm
